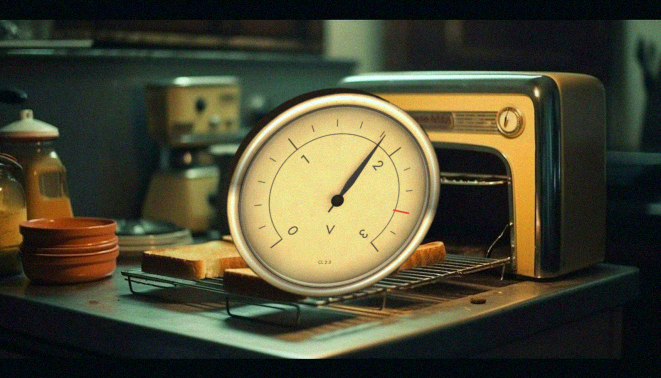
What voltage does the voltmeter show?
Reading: 1.8 V
